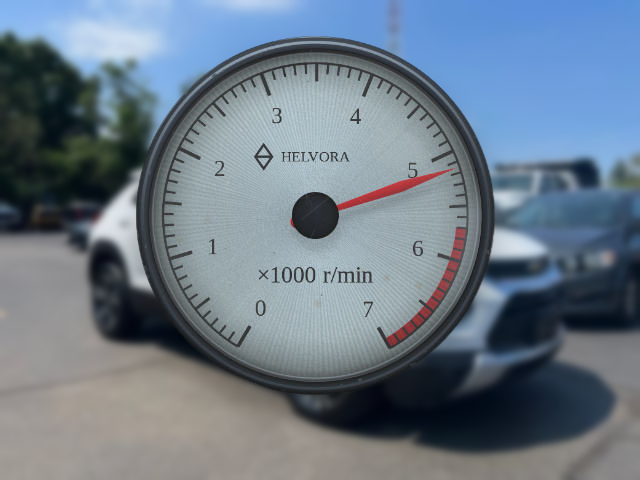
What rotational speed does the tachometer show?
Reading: 5150 rpm
